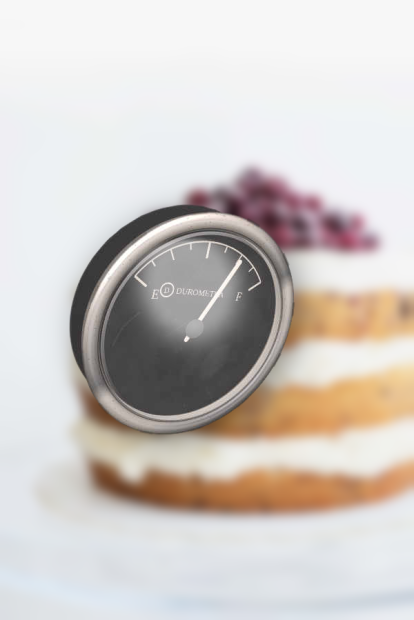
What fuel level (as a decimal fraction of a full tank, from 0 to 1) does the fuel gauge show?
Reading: 0.75
